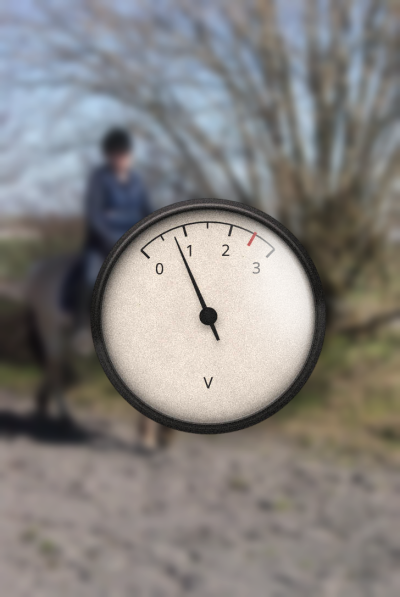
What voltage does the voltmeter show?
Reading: 0.75 V
